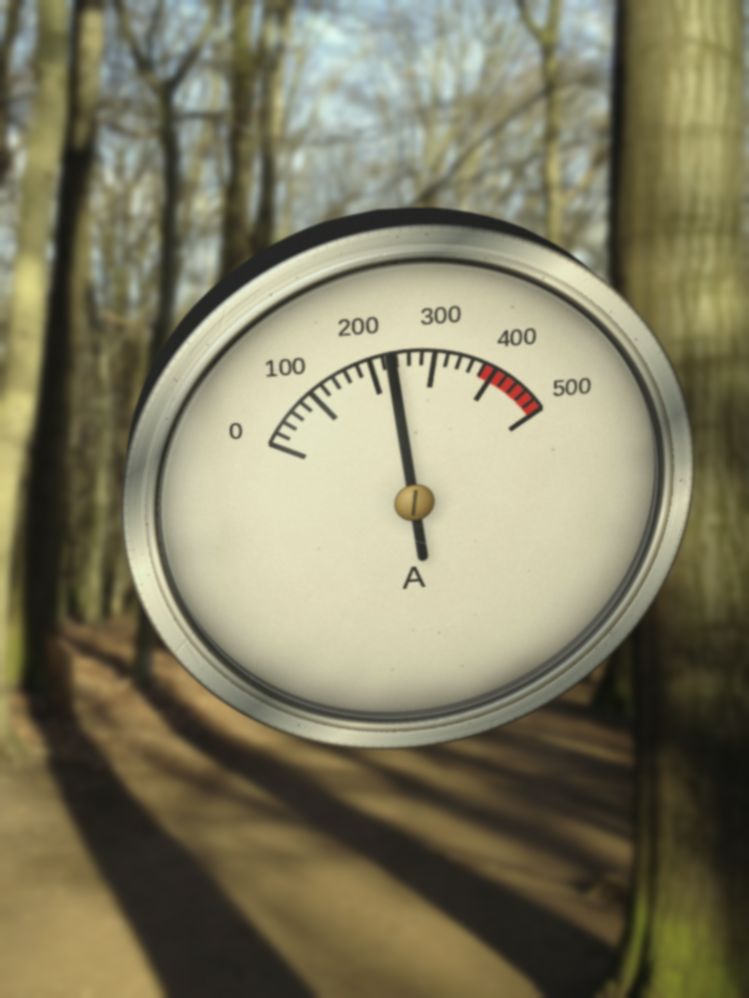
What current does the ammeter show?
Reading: 230 A
